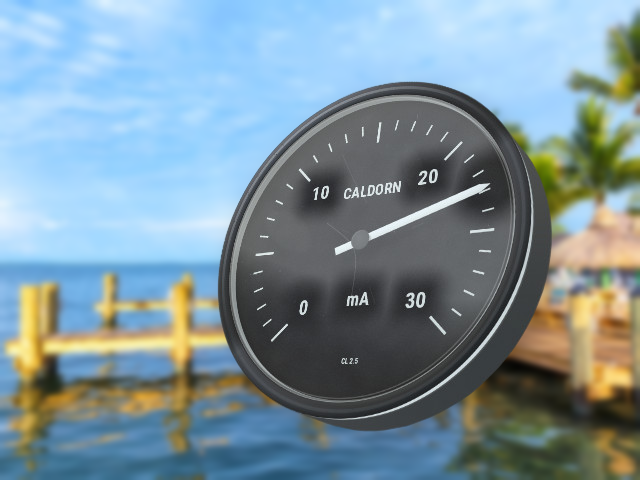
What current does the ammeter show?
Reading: 23 mA
